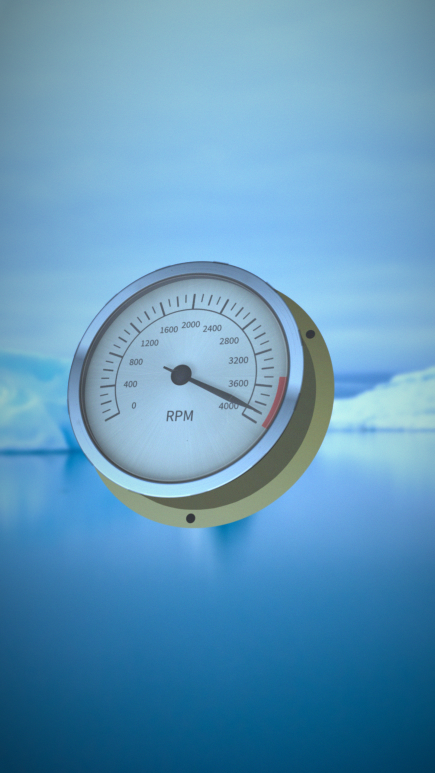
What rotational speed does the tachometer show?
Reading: 3900 rpm
